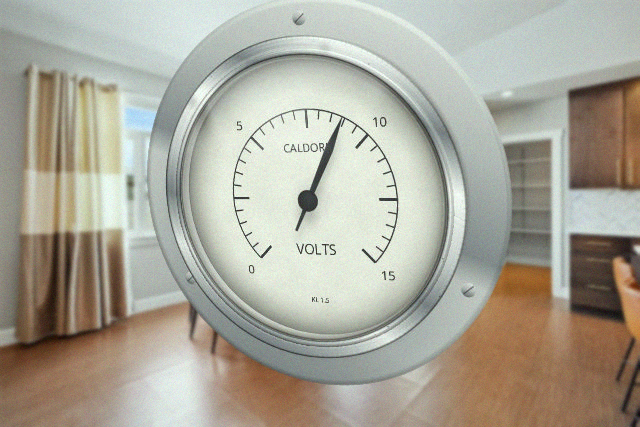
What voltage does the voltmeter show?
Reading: 9 V
